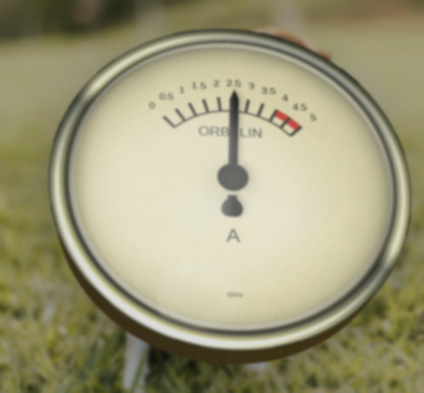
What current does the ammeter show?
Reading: 2.5 A
